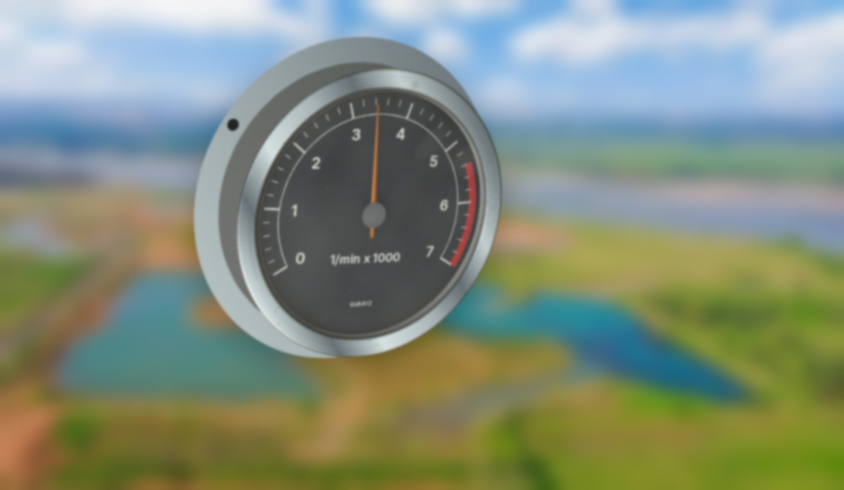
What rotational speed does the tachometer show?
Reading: 3400 rpm
